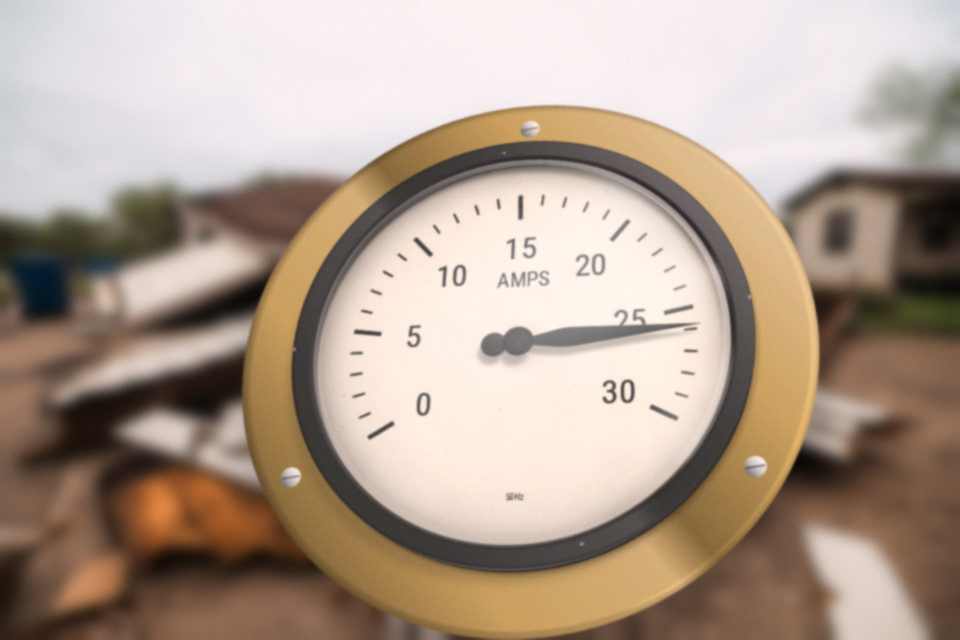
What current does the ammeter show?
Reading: 26 A
